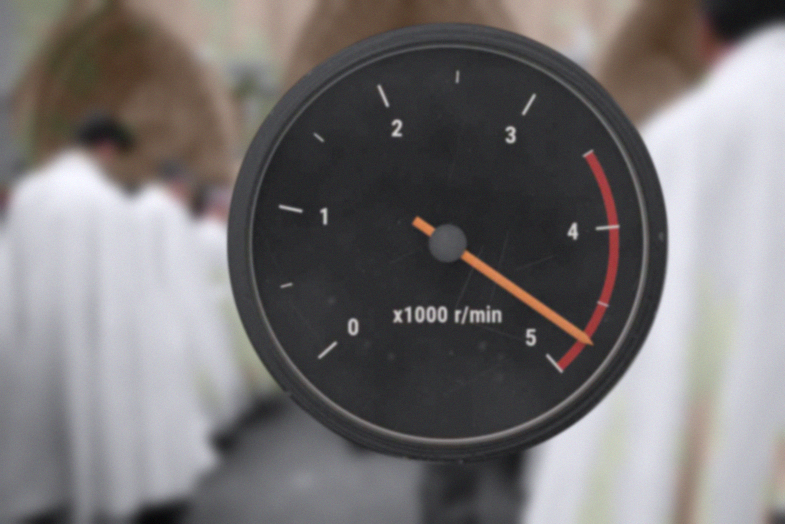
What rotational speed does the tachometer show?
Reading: 4750 rpm
